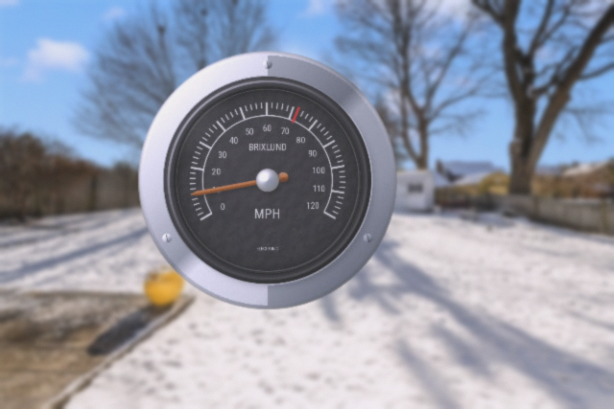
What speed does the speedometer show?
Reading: 10 mph
